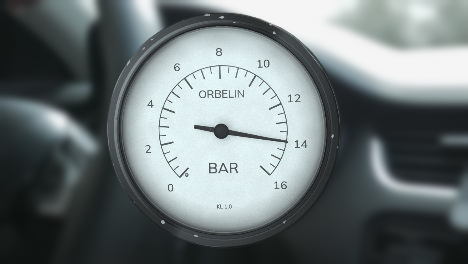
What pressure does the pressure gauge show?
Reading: 14 bar
